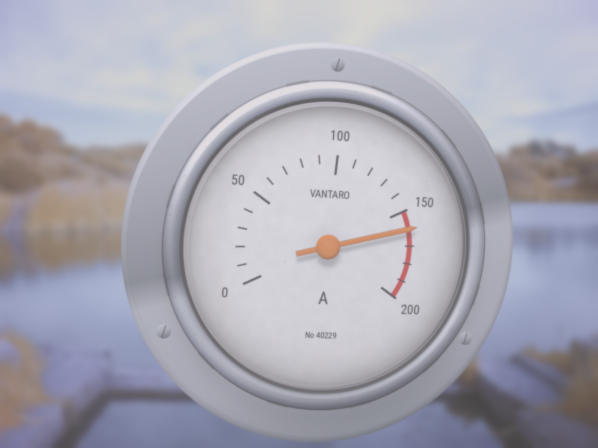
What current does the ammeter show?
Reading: 160 A
